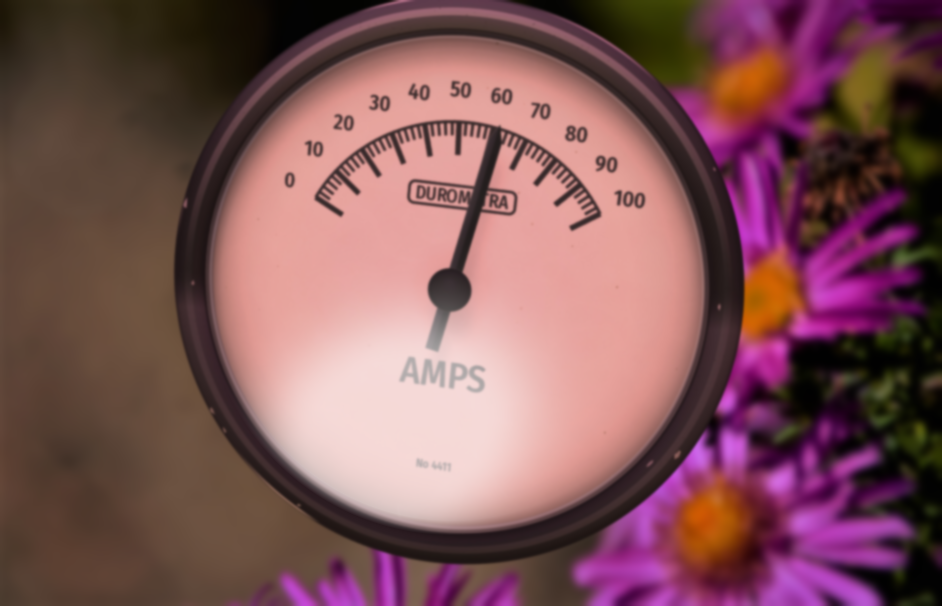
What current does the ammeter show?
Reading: 62 A
